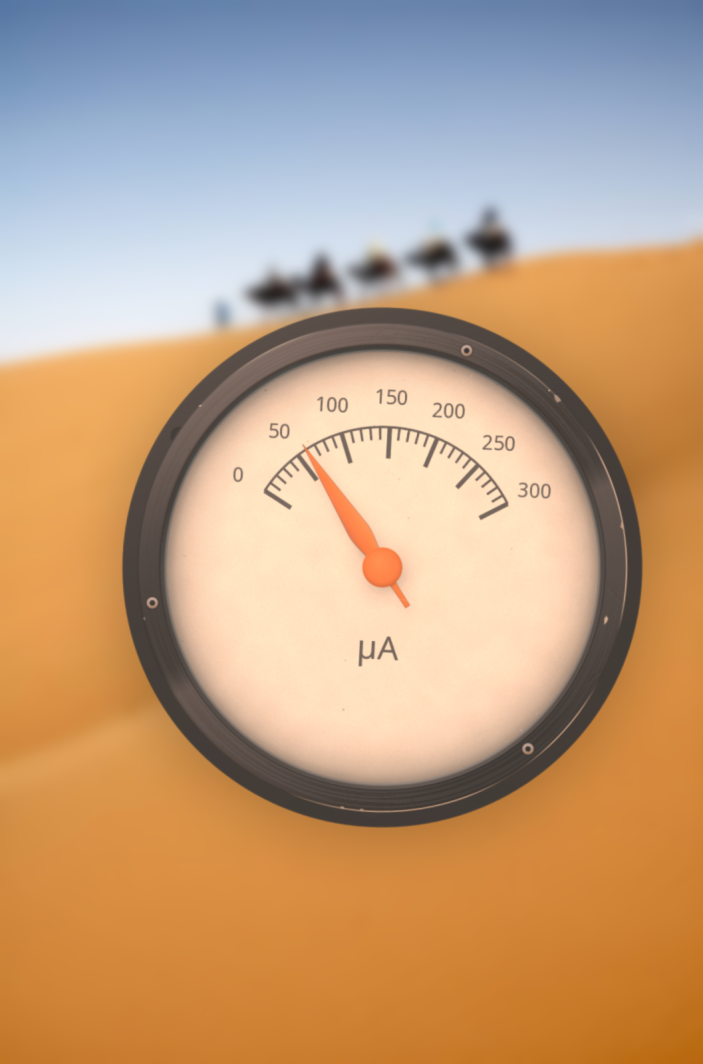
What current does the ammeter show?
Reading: 60 µA
